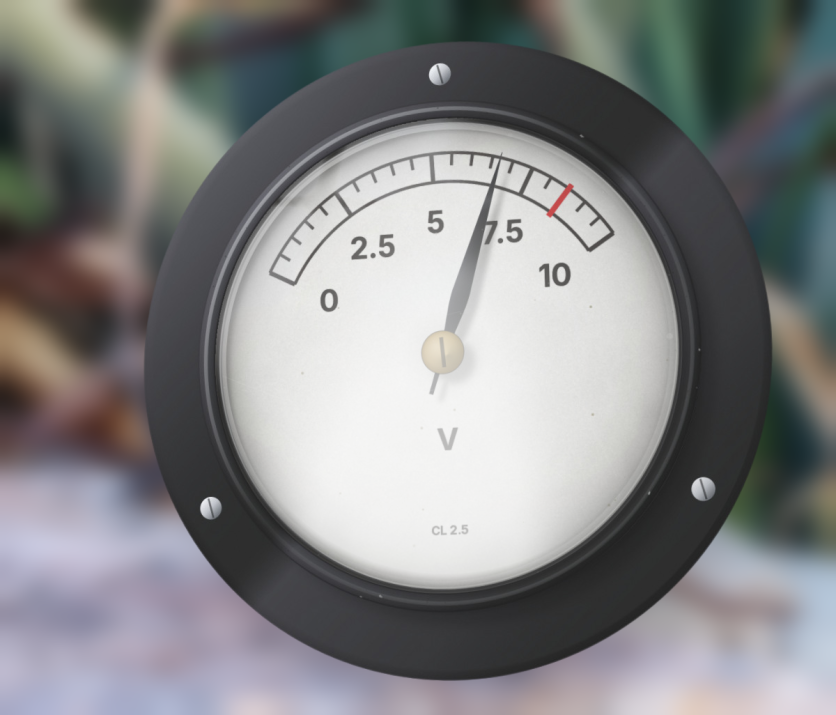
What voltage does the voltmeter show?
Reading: 6.75 V
